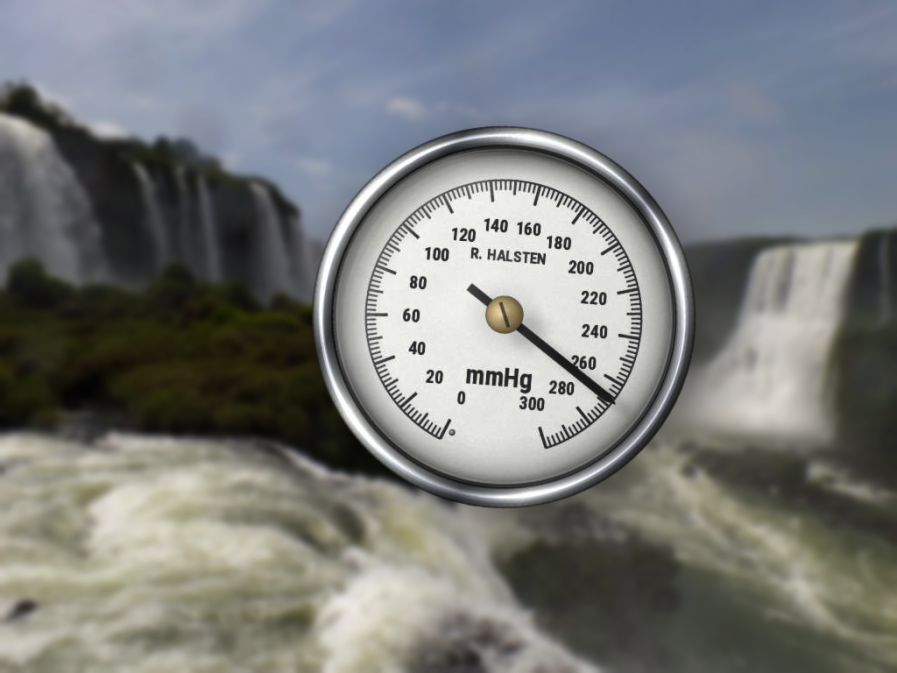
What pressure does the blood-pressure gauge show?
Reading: 268 mmHg
